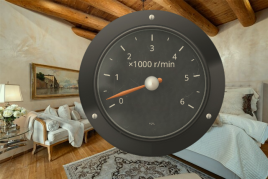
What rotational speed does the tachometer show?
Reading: 250 rpm
